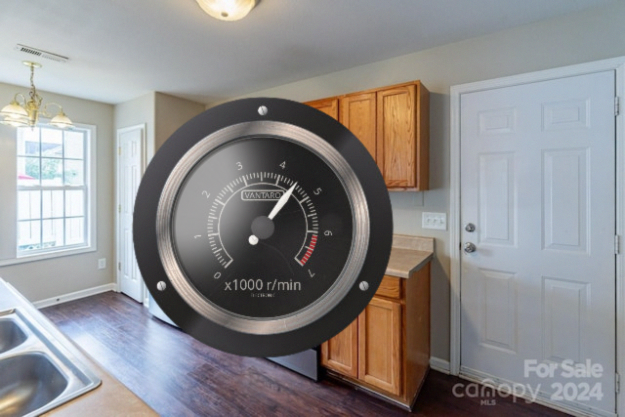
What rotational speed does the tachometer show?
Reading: 4500 rpm
